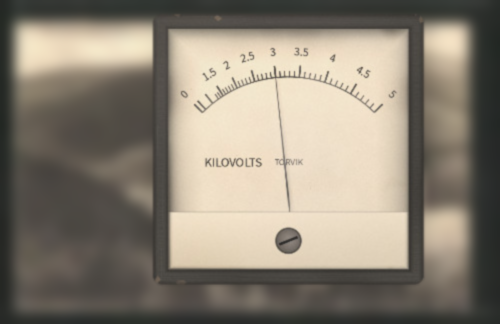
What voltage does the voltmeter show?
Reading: 3 kV
